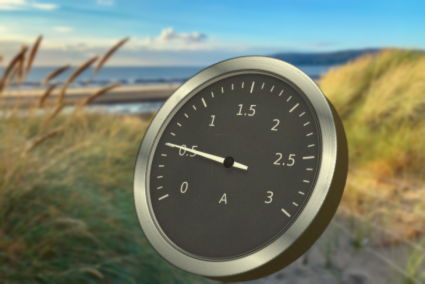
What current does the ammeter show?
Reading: 0.5 A
